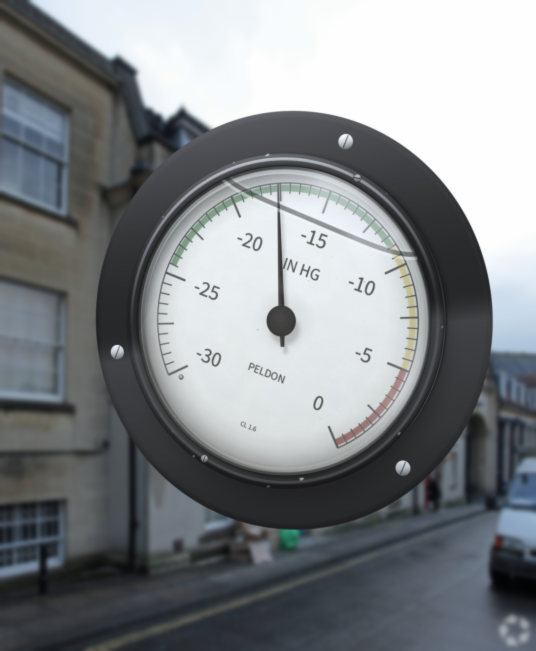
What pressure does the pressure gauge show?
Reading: -17.5 inHg
